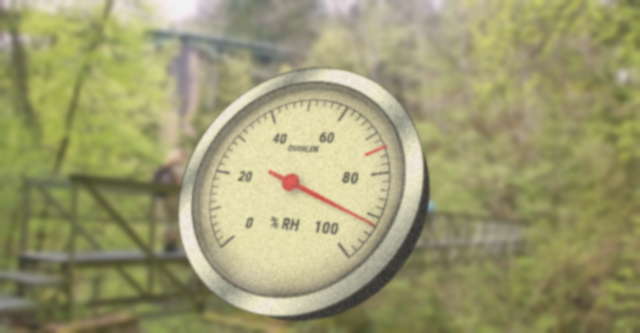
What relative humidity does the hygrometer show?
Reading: 92 %
